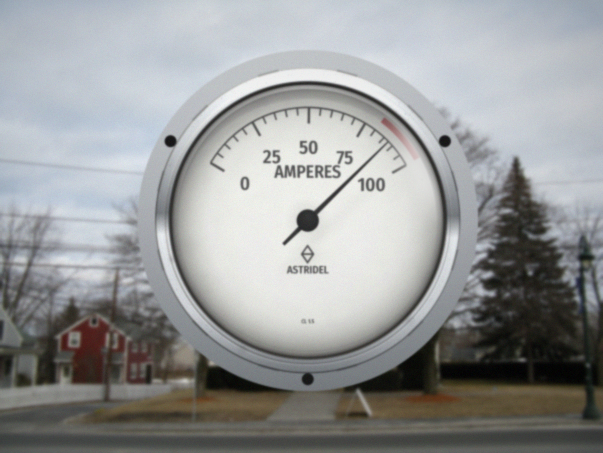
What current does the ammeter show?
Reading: 87.5 A
